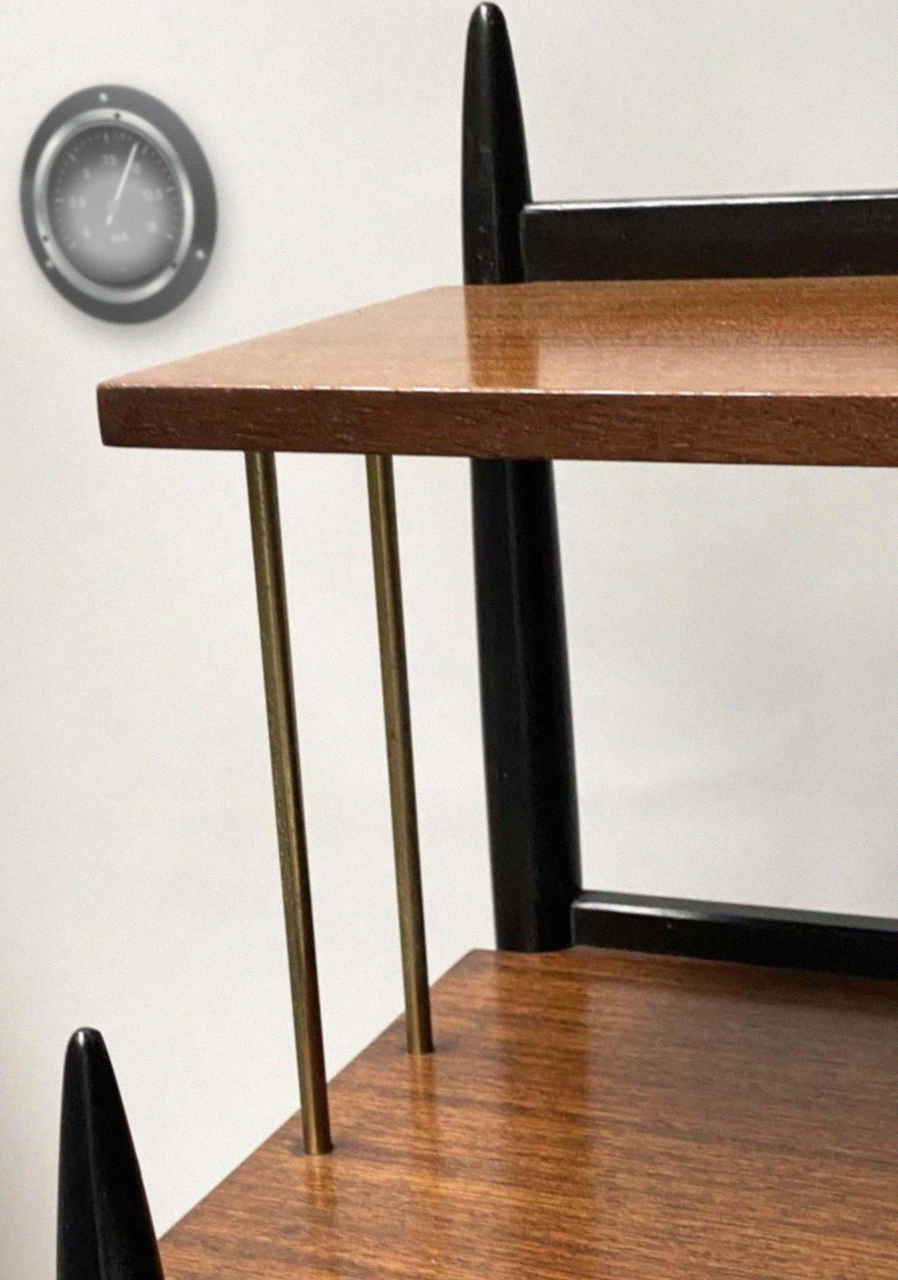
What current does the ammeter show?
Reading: 9.5 mA
